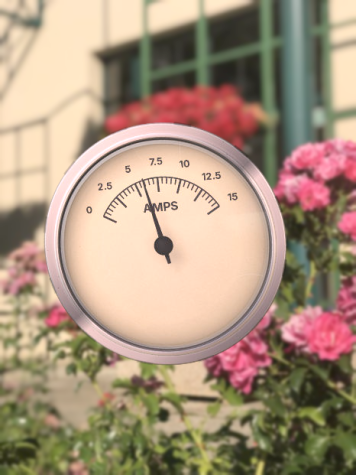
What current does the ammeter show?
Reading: 6 A
